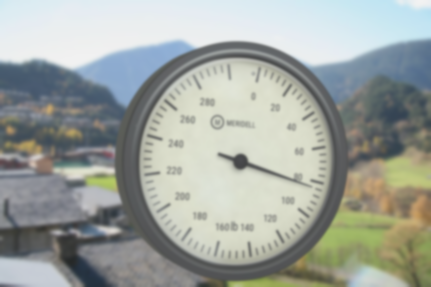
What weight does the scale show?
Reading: 84 lb
